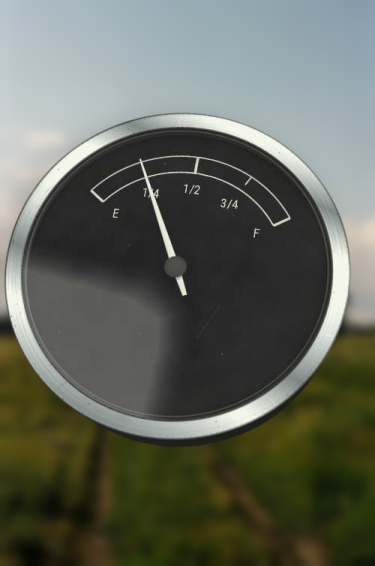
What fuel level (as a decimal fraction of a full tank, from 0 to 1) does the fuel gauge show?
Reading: 0.25
